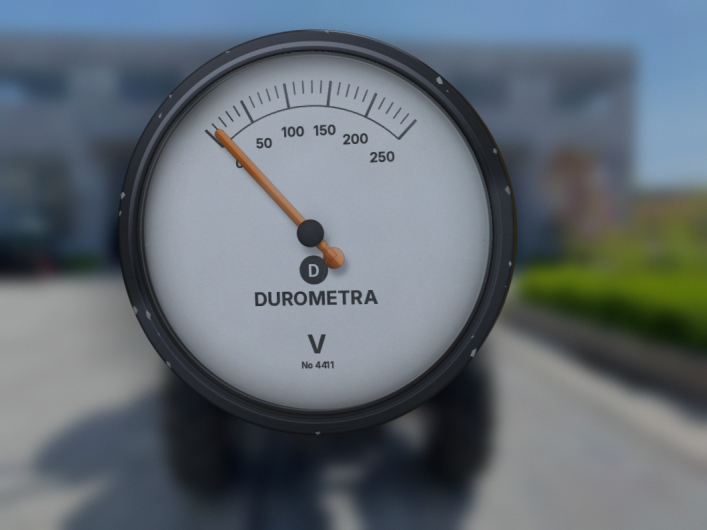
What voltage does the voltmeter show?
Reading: 10 V
